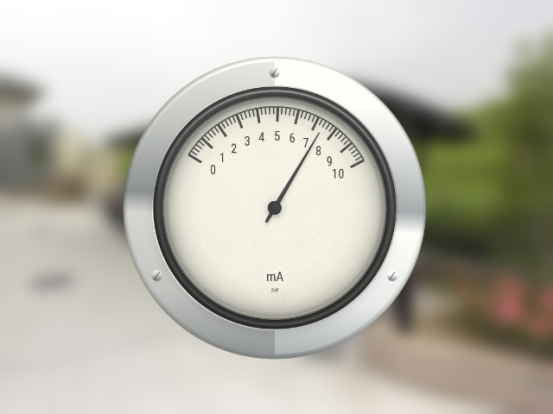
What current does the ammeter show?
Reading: 7.4 mA
